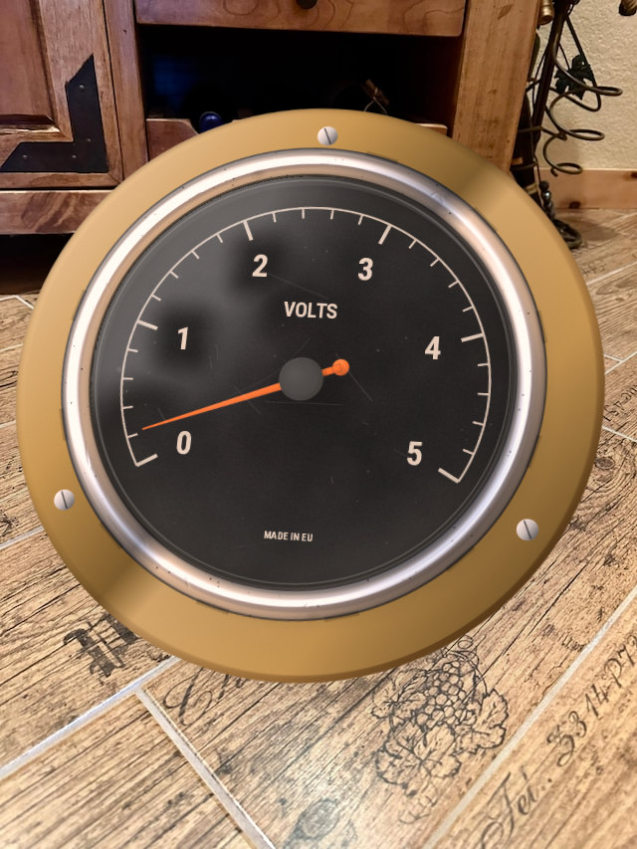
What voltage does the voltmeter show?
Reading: 0.2 V
